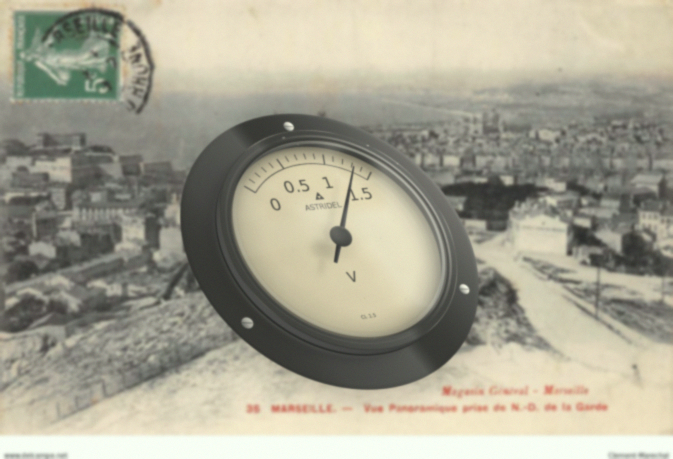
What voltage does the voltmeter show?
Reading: 1.3 V
